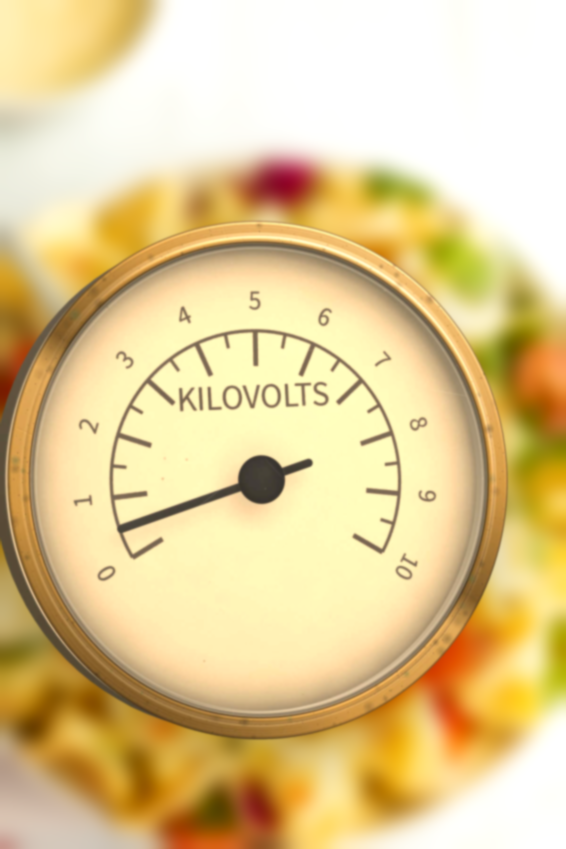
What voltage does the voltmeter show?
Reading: 0.5 kV
